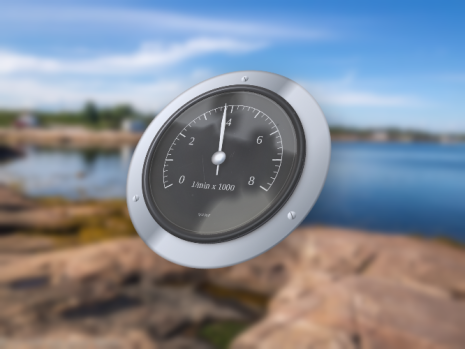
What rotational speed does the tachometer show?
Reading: 3800 rpm
